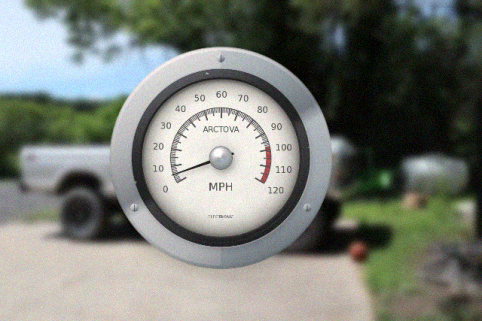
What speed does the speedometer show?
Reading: 5 mph
